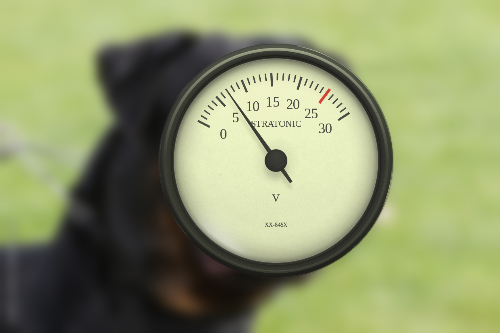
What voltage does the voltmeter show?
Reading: 7 V
